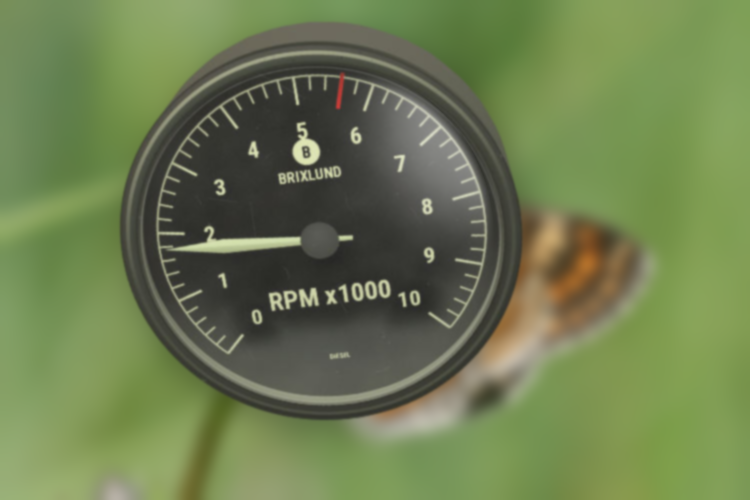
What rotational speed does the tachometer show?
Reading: 1800 rpm
